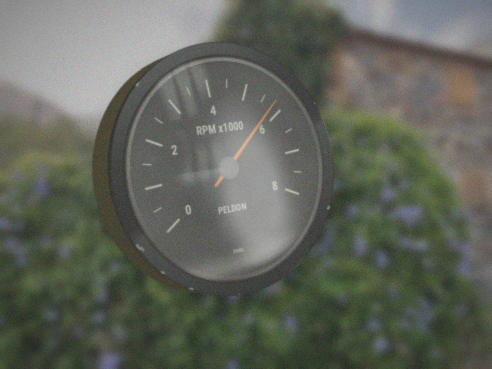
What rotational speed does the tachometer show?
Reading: 5750 rpm
